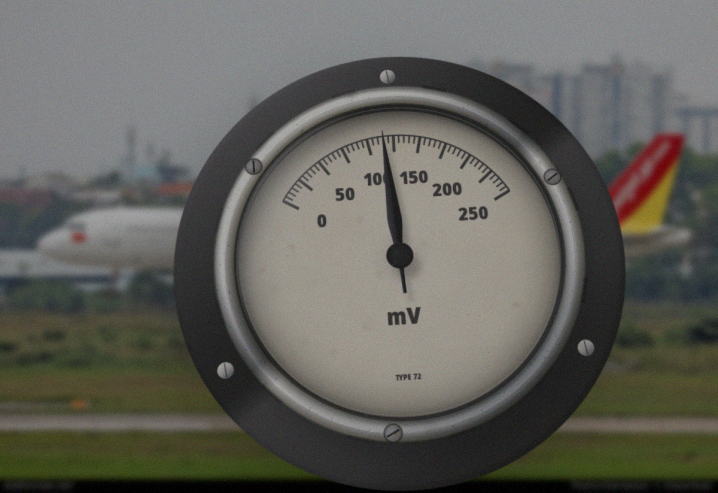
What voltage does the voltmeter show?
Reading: 115 mV
